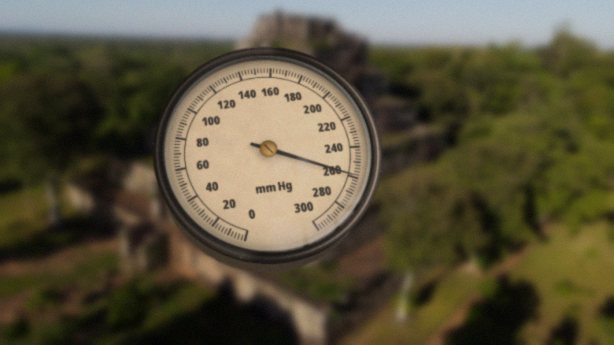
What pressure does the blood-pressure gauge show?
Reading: 260 mmHg
